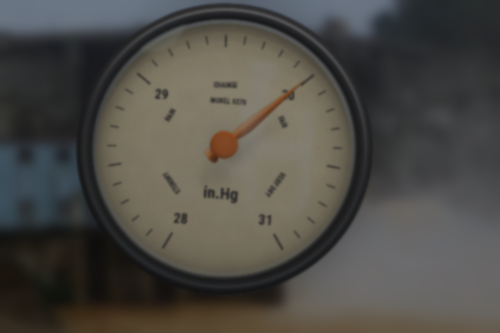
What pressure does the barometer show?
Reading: 30 inHg
